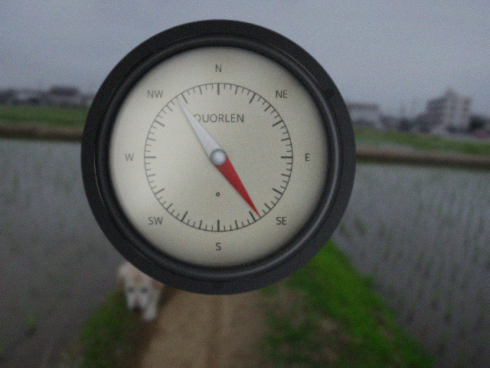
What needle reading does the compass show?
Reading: 145 °
